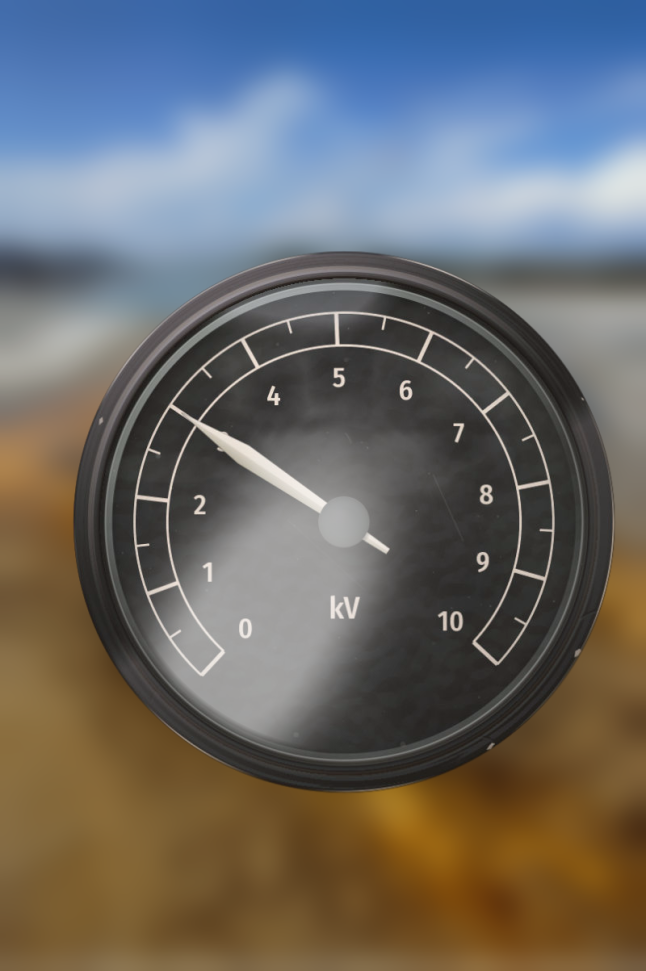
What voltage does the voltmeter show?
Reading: 3 kV
